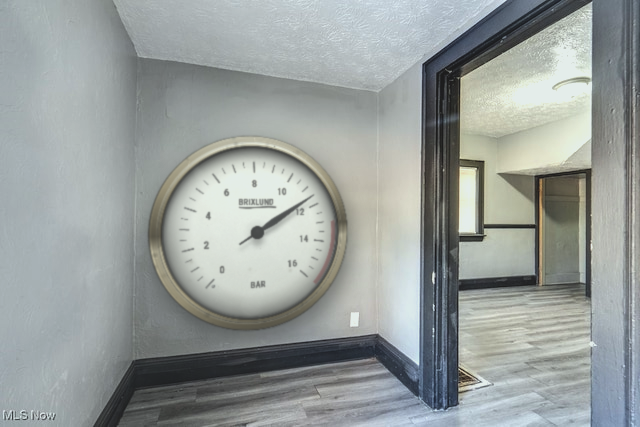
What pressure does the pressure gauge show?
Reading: 11.5 bar
